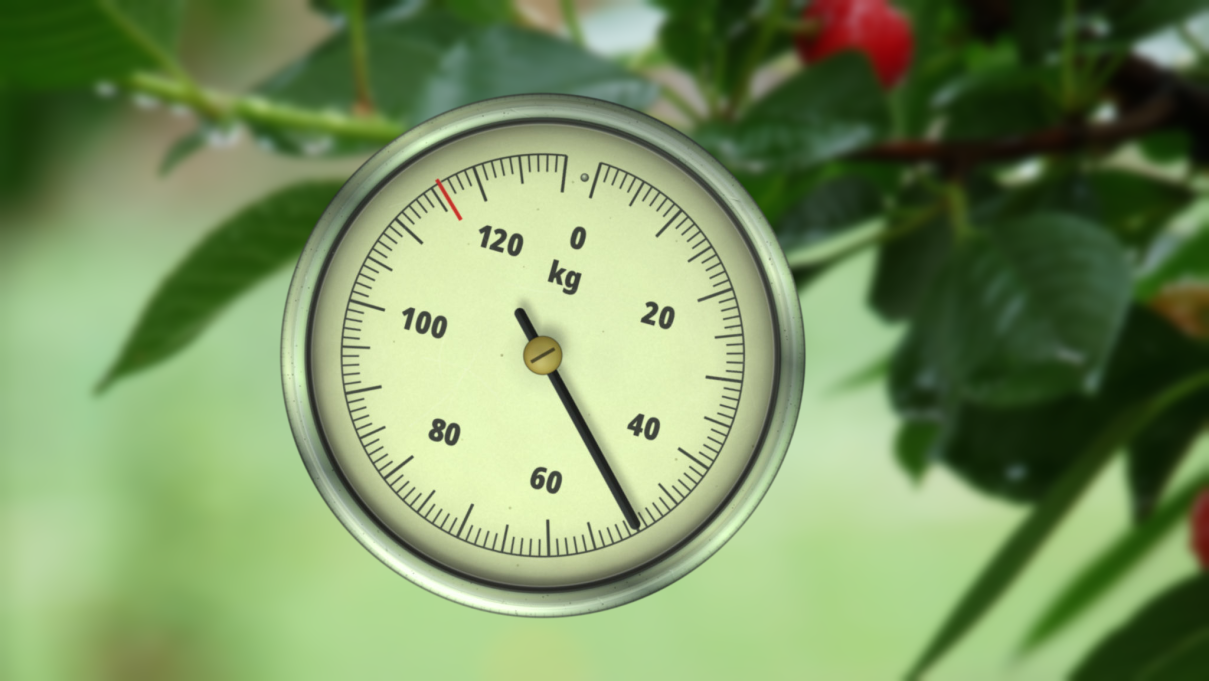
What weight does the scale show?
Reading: 50 kg
